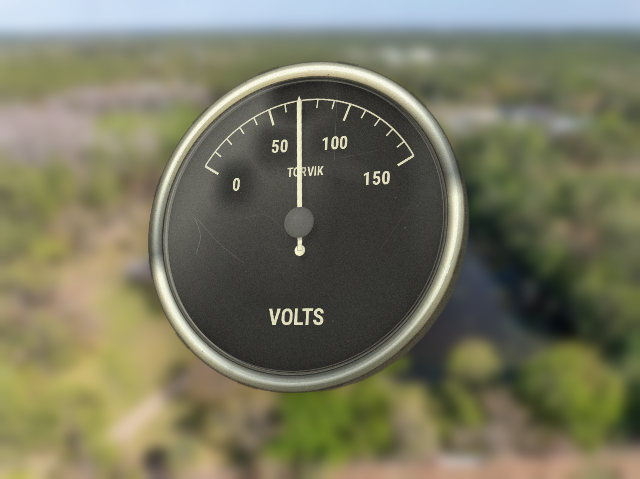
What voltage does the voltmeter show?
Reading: 70 V
